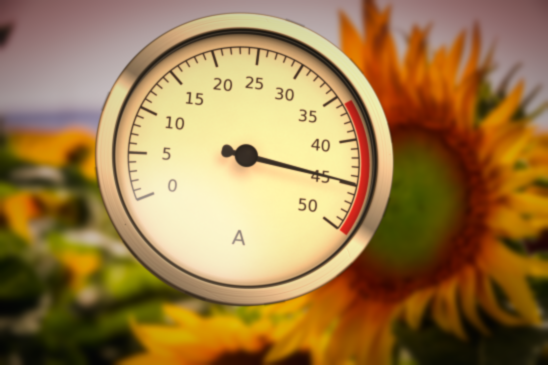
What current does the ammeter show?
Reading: 45 A
